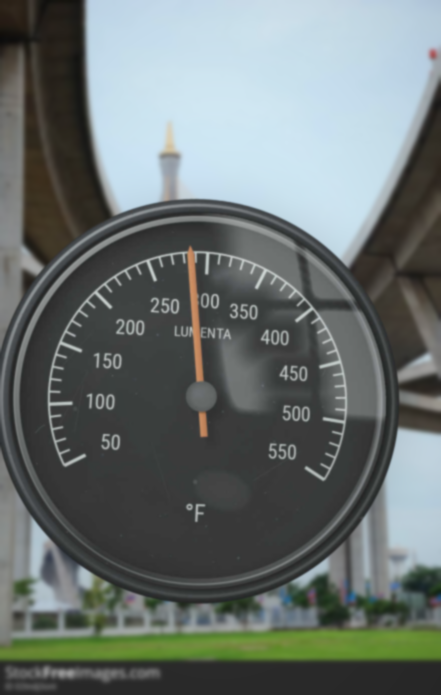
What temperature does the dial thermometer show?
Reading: 285 °F
